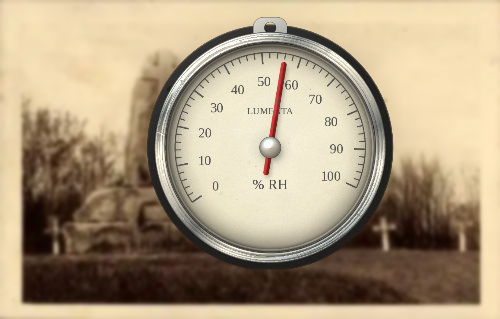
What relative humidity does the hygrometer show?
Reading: 56 %
